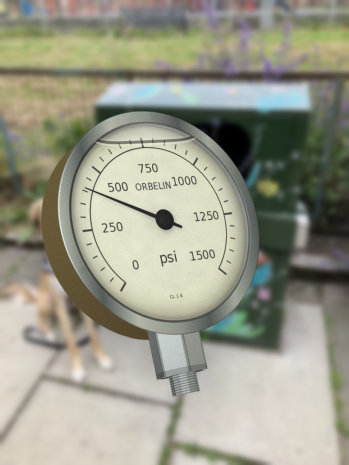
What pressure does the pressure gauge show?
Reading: 400 psi
